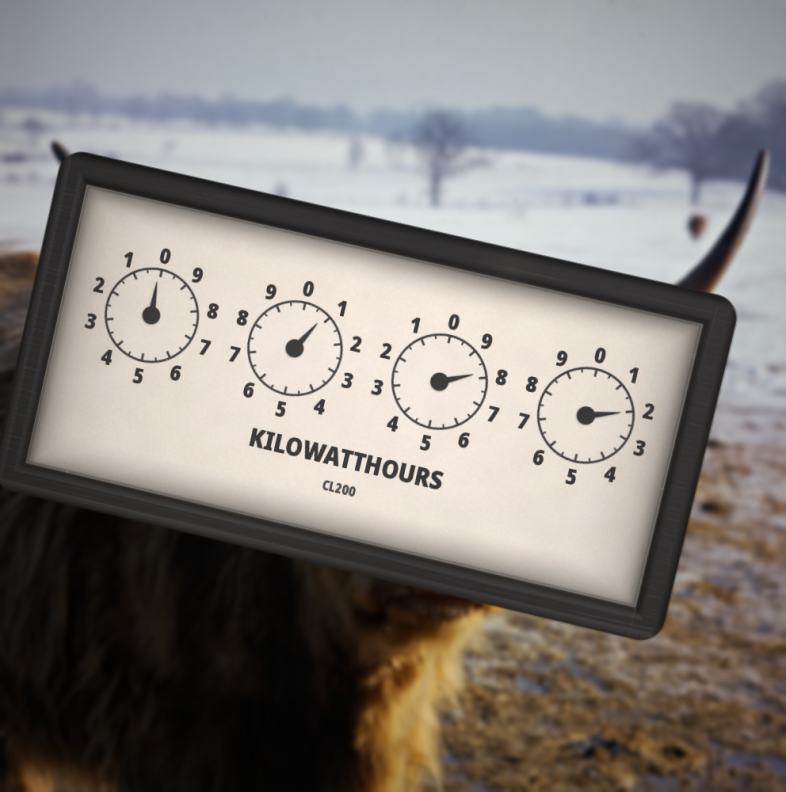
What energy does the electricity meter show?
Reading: 82 kWh
